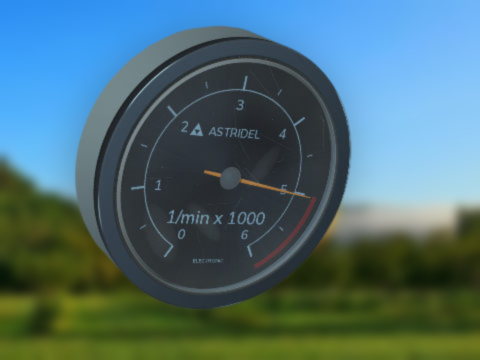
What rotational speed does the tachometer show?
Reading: 5000 rpm
